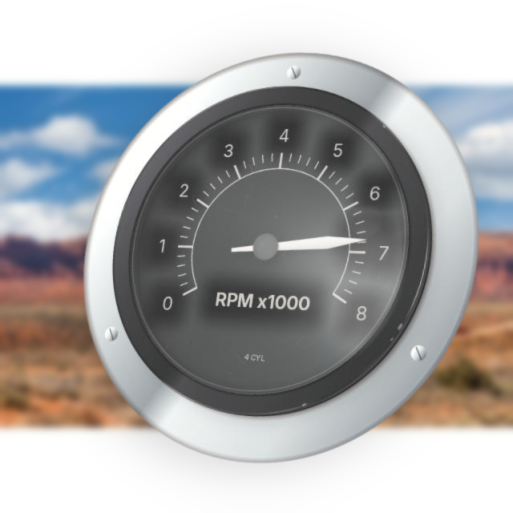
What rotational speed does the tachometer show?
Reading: 6800 rpm
